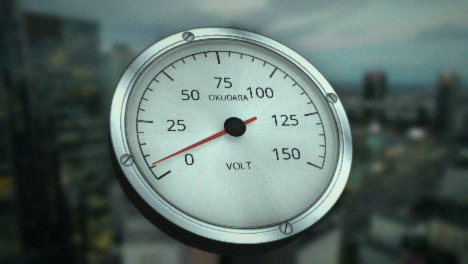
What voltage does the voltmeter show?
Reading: 5 V
